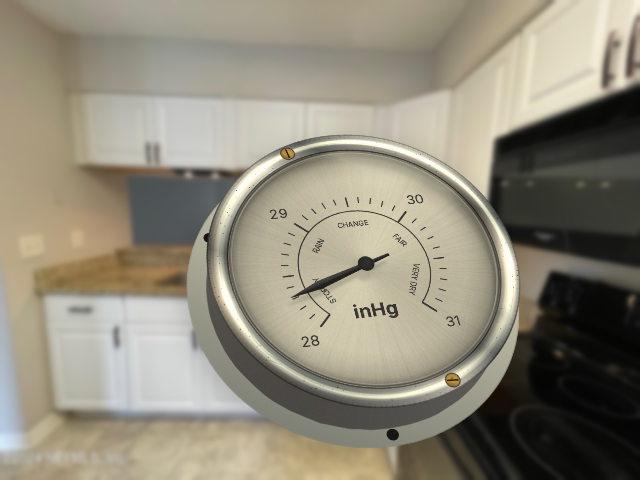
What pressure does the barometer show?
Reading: 28.3 inHg
